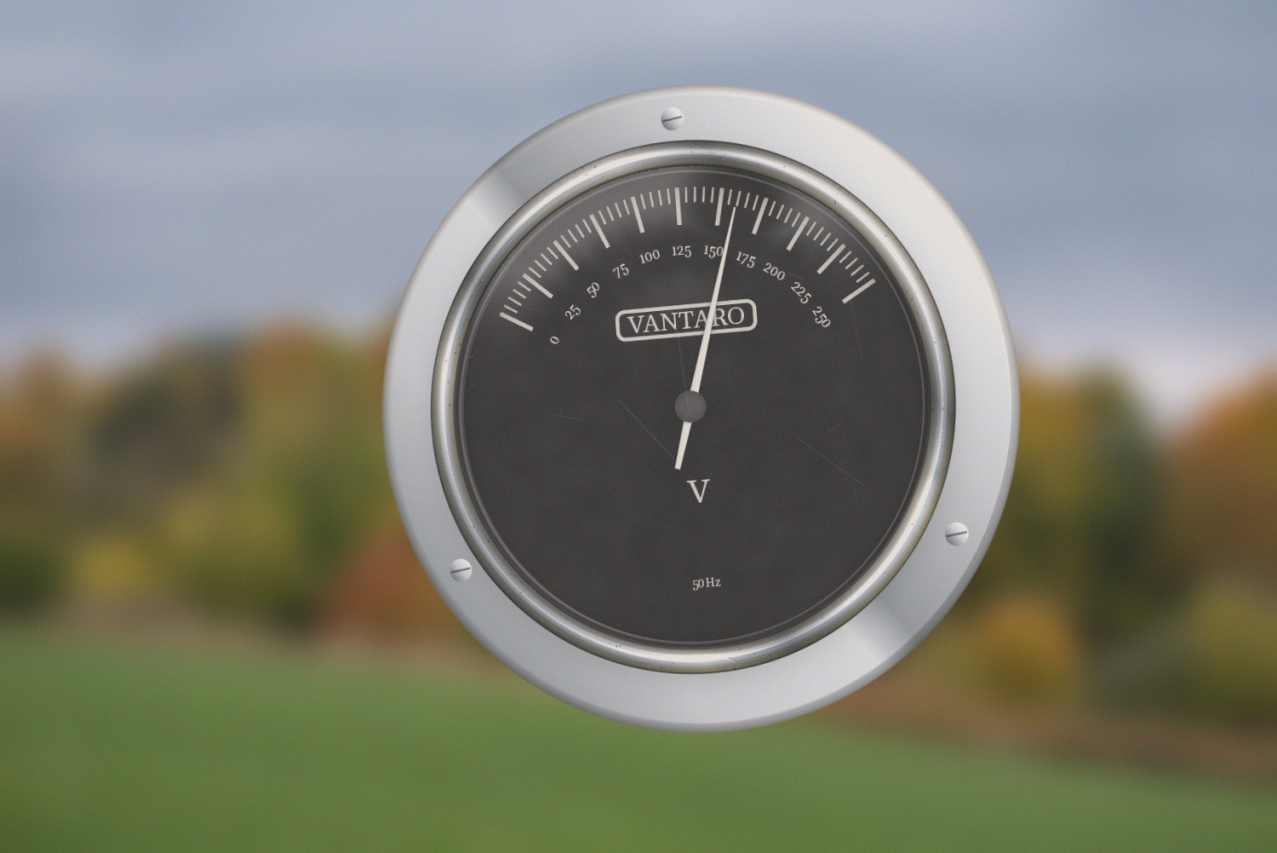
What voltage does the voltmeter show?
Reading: 160 V
